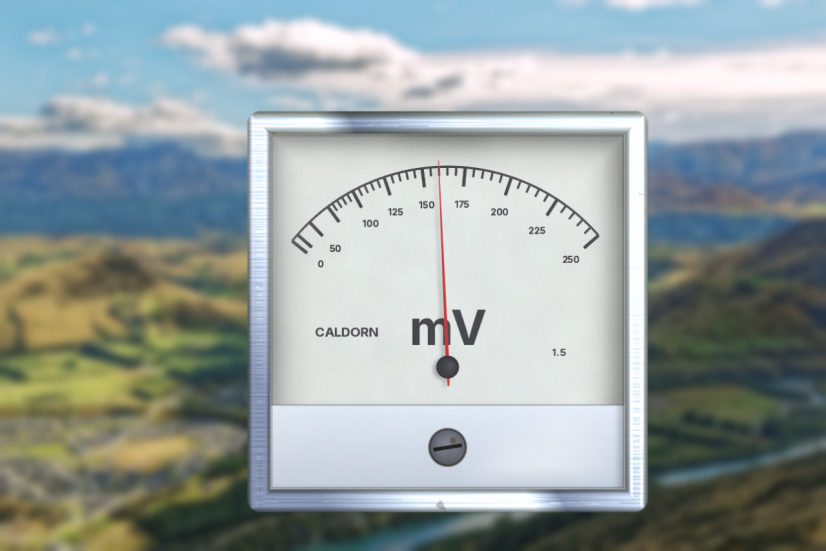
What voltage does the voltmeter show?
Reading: 160 mV
